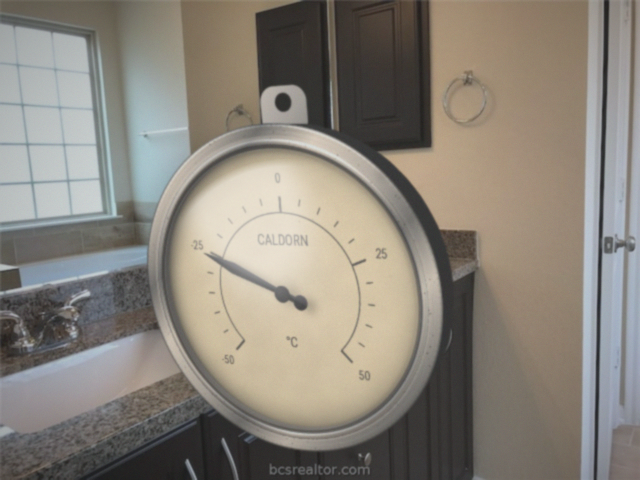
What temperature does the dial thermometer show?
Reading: -25 °C
